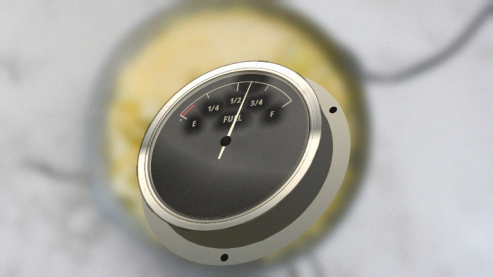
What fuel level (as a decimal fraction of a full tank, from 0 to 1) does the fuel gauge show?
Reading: 0.625
